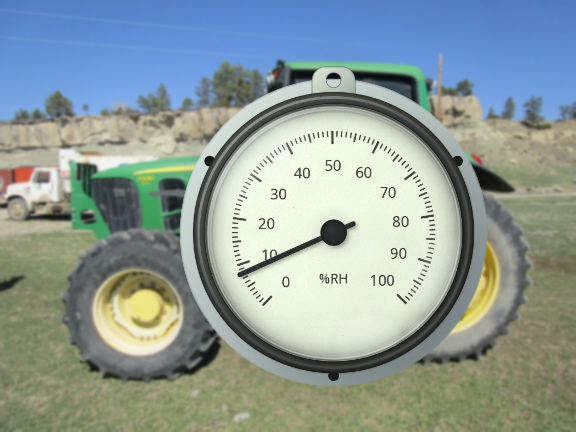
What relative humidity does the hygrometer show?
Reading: 8 %
